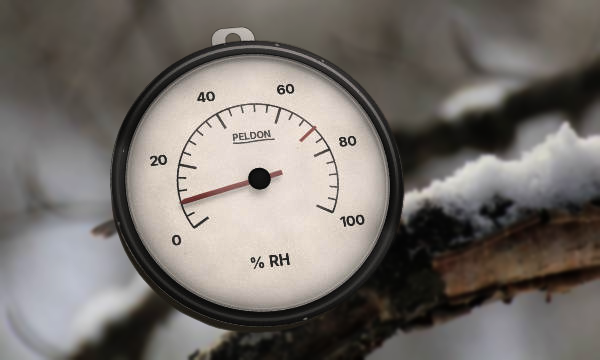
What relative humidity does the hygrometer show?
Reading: 8 %
